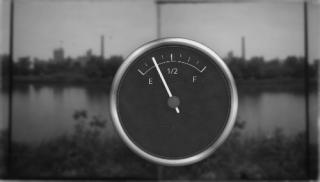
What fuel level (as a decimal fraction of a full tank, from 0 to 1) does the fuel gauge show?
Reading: 0.25
